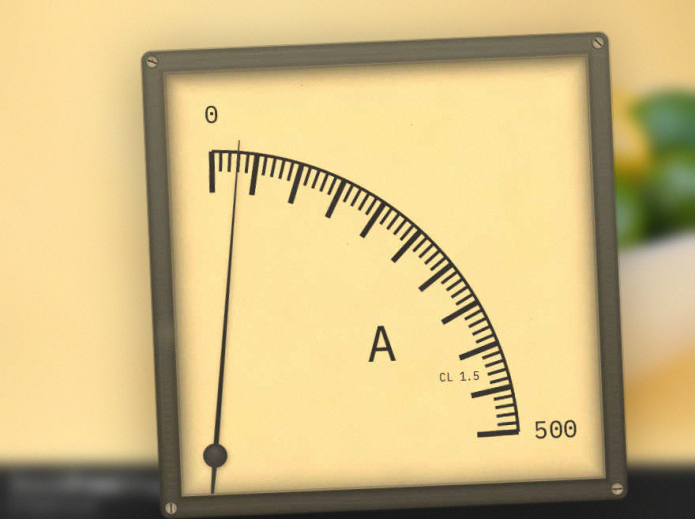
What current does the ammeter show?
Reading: 30 A
